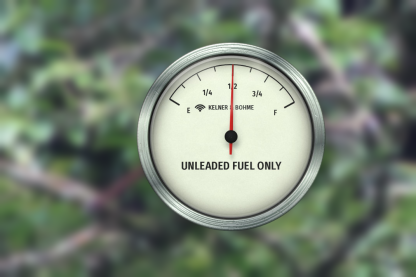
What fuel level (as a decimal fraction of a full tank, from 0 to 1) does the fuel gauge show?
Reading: 0.5
